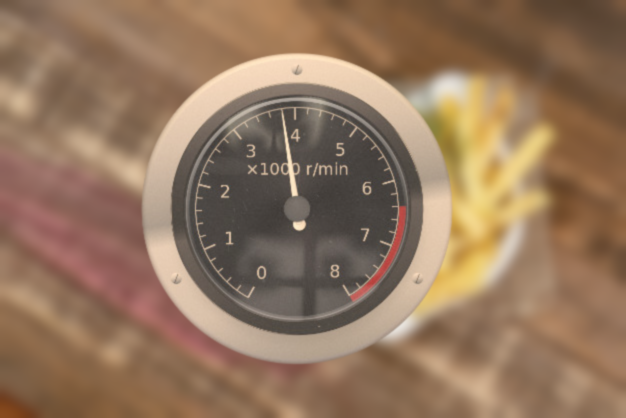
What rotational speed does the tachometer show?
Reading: 3800 rpm
